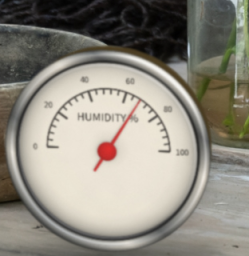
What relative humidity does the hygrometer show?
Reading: 68 %
